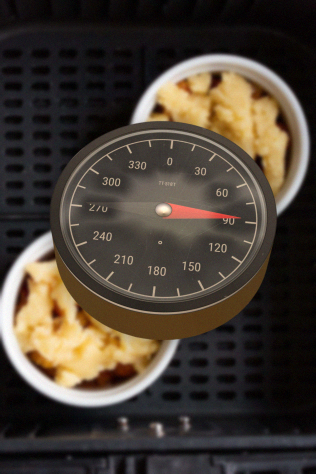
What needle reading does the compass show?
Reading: 90 °
